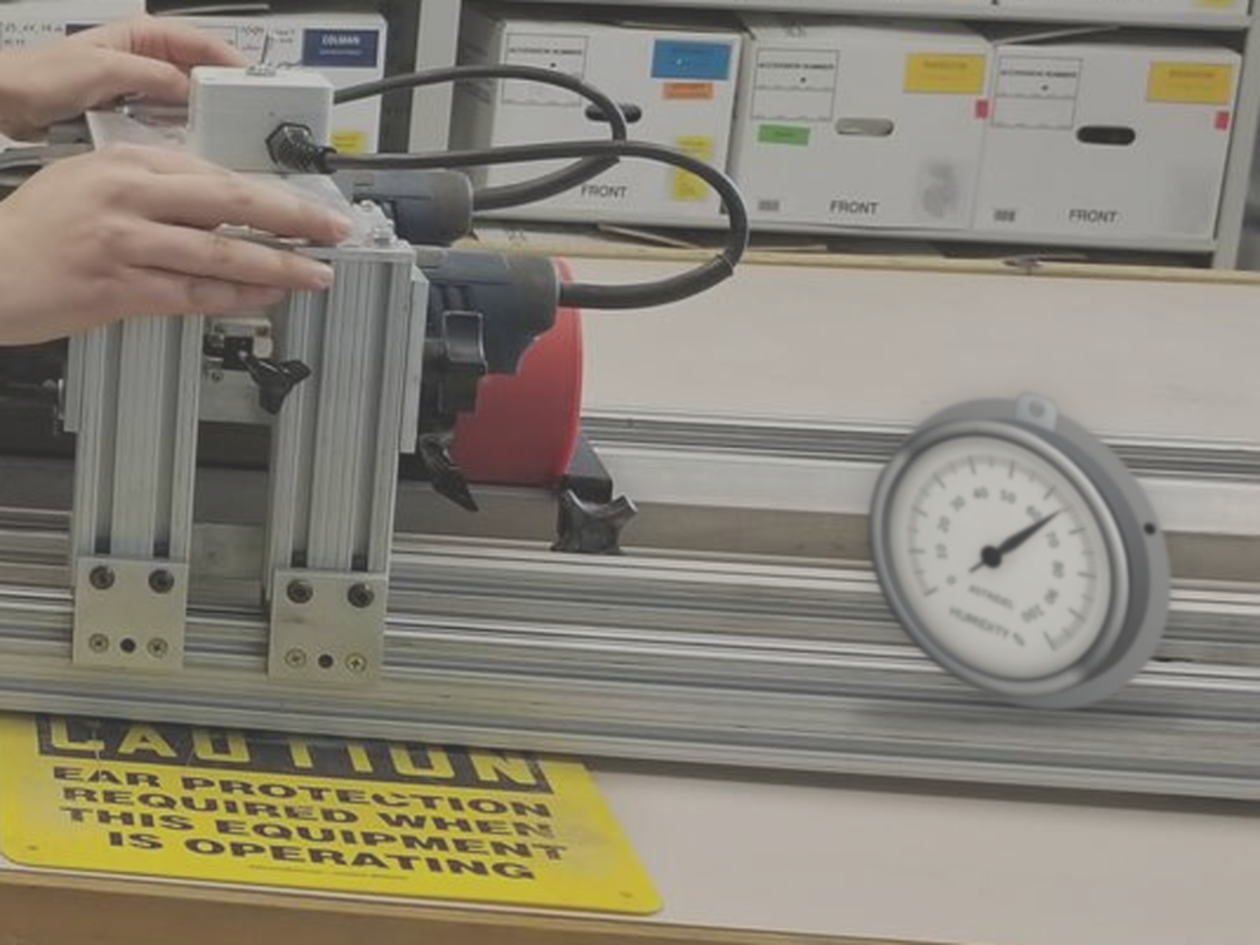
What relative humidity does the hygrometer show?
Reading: 65 %
